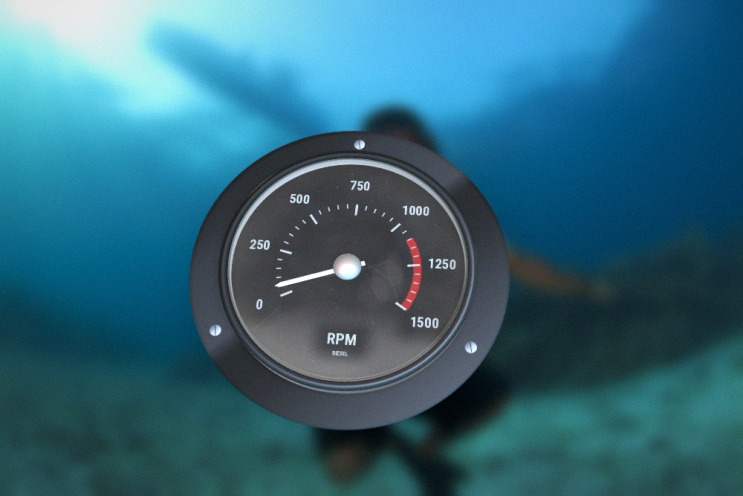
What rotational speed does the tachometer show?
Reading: 50 rpm
